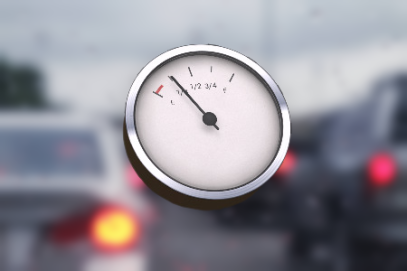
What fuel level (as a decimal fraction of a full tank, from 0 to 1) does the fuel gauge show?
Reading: 0.25
